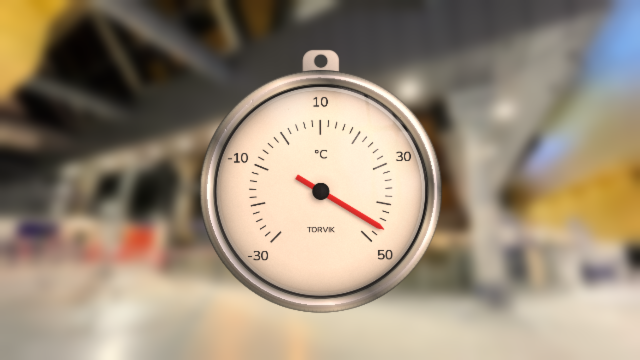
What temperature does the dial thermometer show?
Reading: 46 °C
